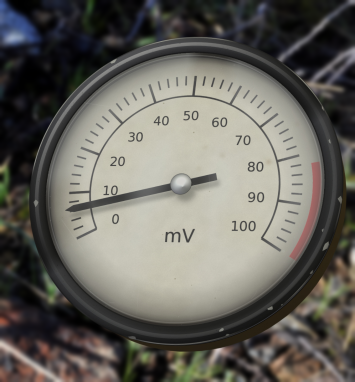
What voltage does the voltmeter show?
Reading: 6 mV
